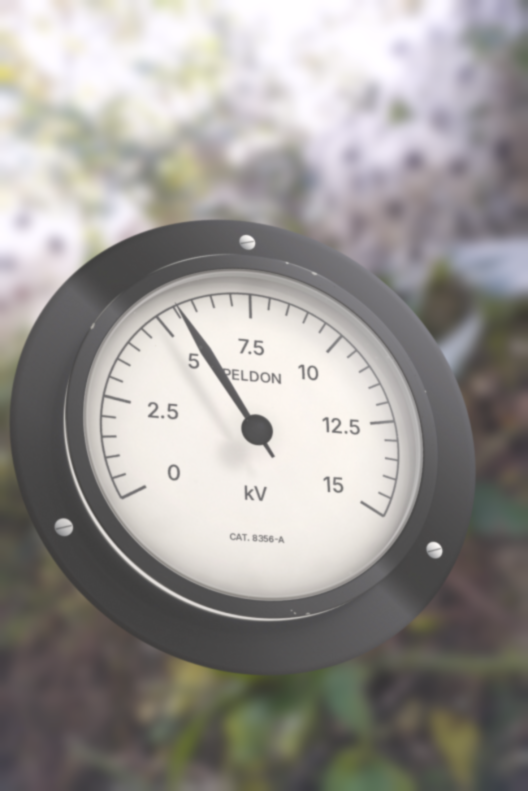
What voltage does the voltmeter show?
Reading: 5.5 kV
